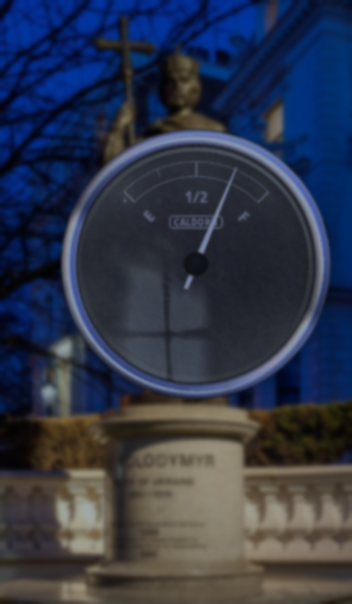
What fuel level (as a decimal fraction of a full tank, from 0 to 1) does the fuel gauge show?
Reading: 0.75
